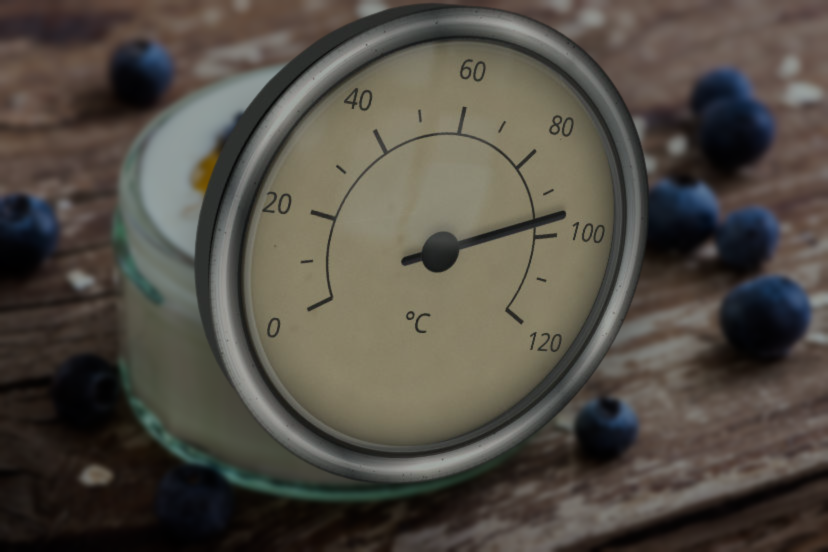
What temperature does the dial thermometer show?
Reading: 95 °C
